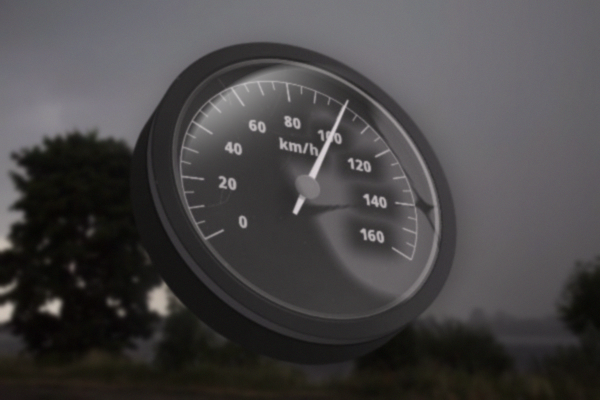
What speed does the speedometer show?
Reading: 100 km/h
